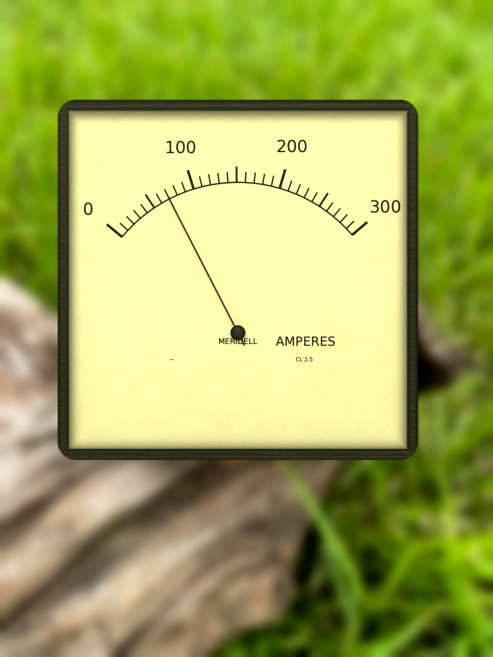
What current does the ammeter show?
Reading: 70 A
